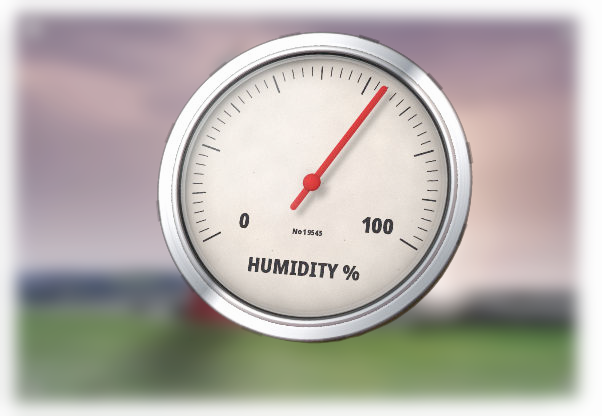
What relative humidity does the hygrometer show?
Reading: 64 %
